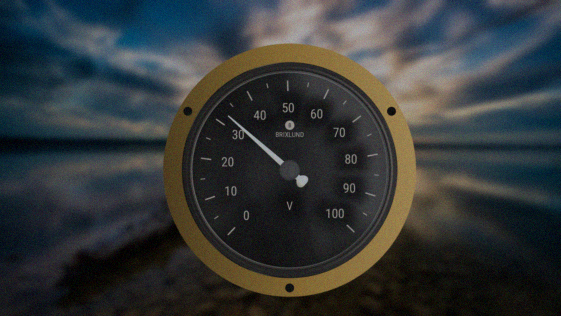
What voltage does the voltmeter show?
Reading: 32.5 V
